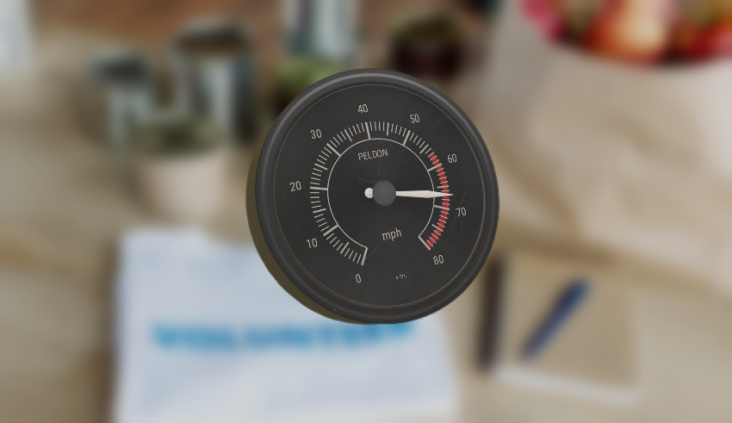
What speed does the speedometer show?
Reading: 67 mph
